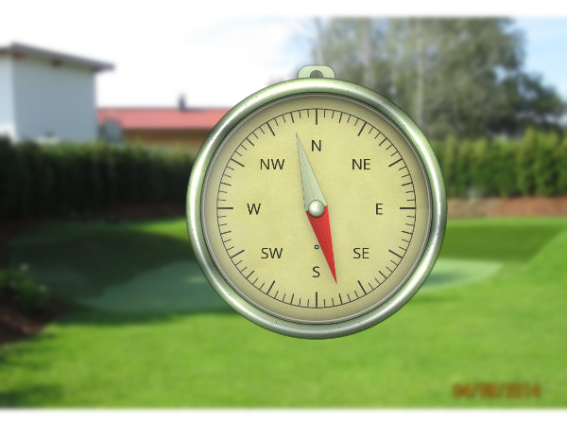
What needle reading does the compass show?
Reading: 165 °
